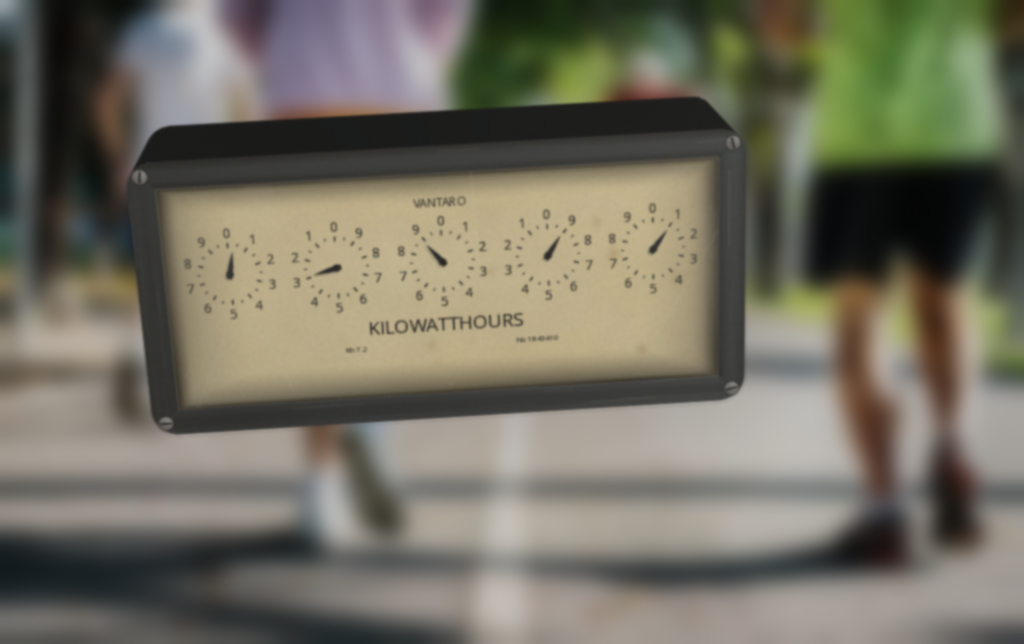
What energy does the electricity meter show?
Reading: 2891 kWh
